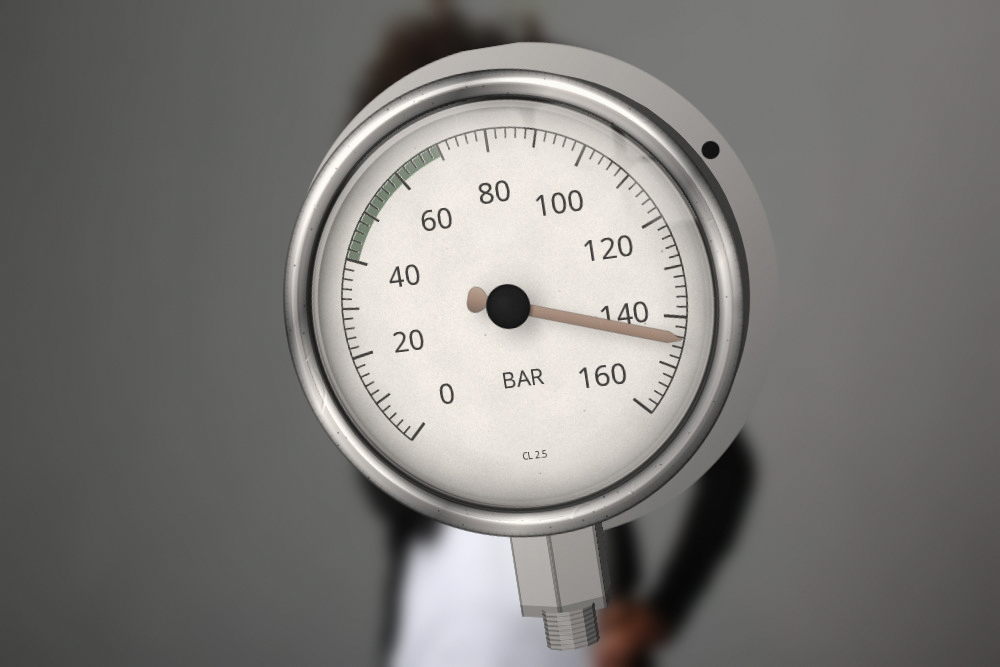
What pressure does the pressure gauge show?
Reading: 144 bar
